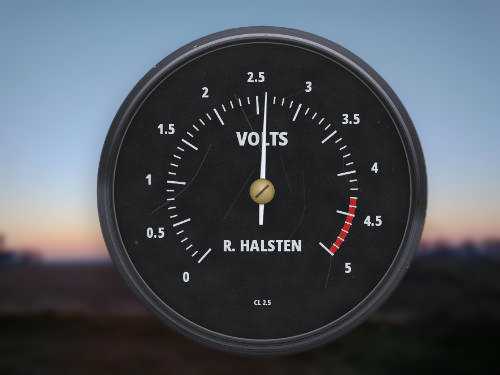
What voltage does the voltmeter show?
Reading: 2.6 V
